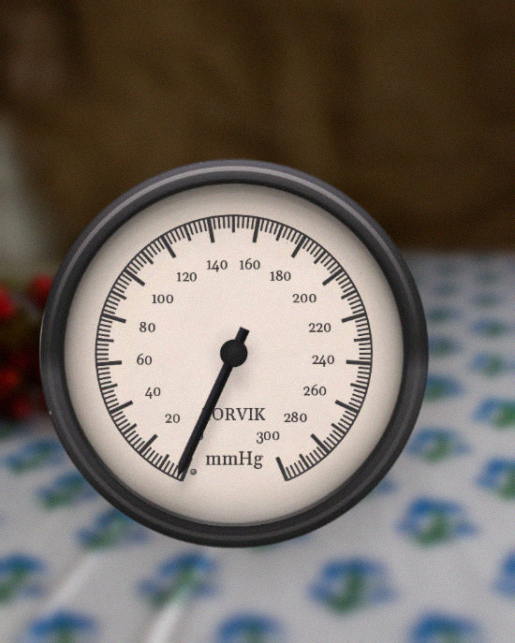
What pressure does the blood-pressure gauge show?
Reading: 2 mmHg
